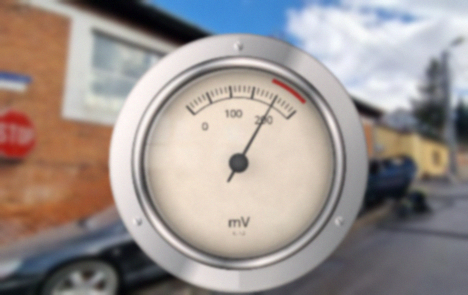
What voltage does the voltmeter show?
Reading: 200 mV
